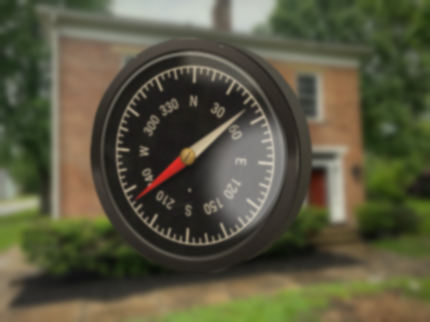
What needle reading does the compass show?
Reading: 230 °
